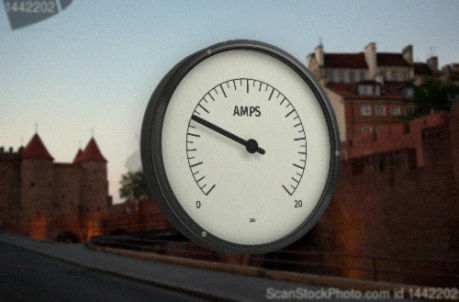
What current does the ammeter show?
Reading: 5 A
